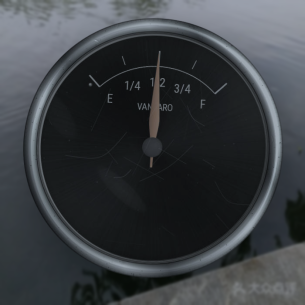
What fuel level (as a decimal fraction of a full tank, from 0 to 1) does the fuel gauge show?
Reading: 0.5
